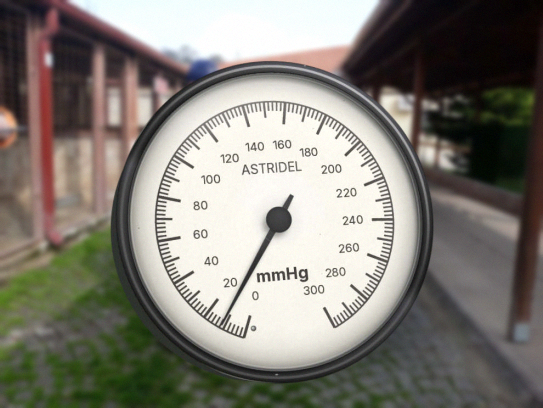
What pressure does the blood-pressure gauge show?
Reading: 12 mmHg
